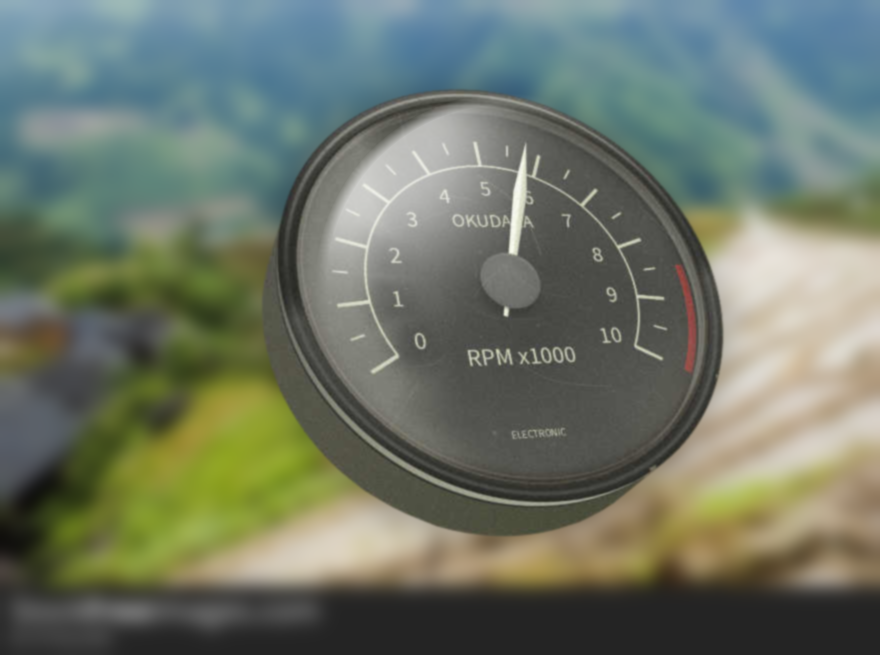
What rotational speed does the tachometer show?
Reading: 5750 rpm
